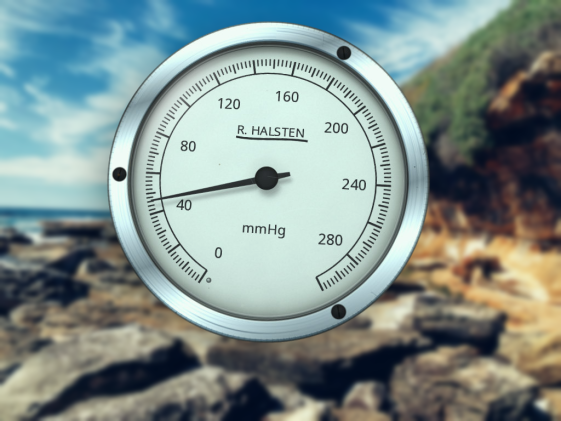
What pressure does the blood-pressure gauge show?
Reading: 46 mmHg
